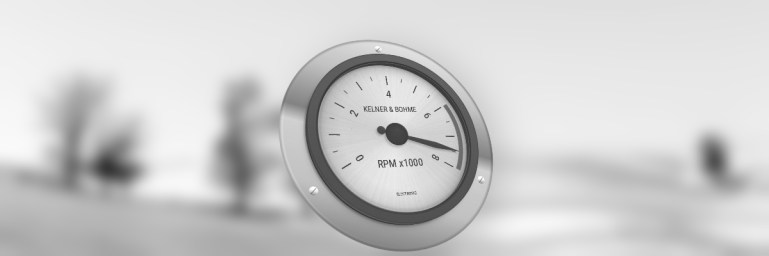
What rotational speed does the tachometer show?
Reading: 7500 rpm
